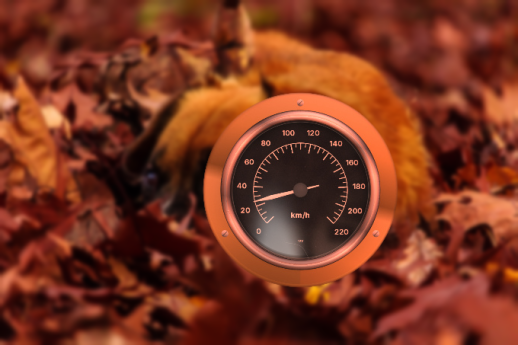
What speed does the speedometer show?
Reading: 25 km/h
